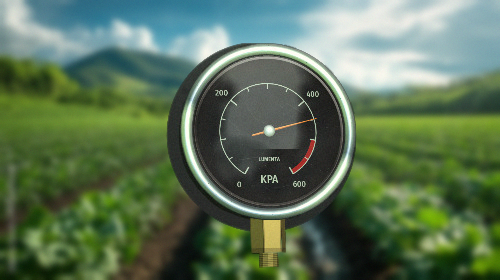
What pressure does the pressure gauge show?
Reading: 450 kPa
